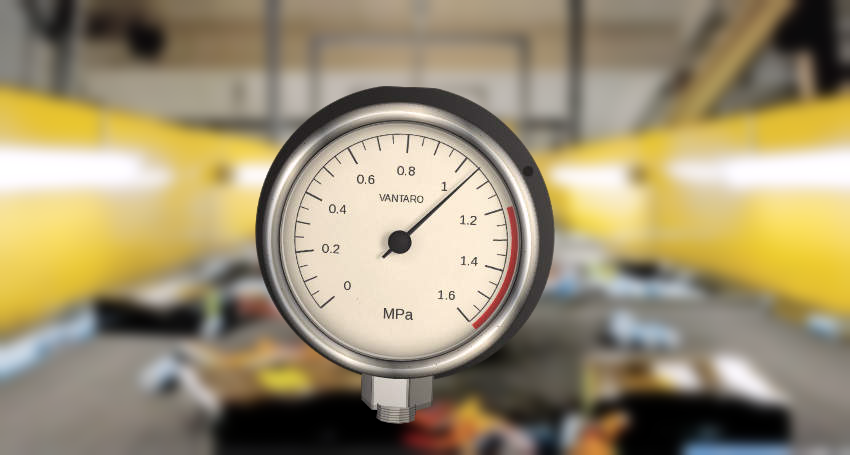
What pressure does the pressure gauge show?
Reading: 1.05 MPa
